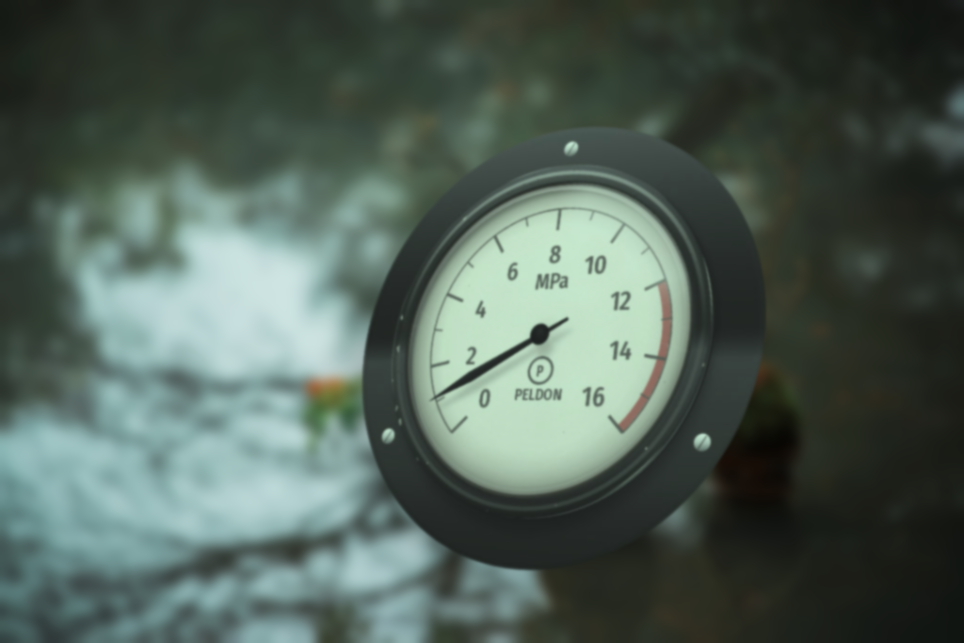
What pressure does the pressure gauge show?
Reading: 1 MPa
